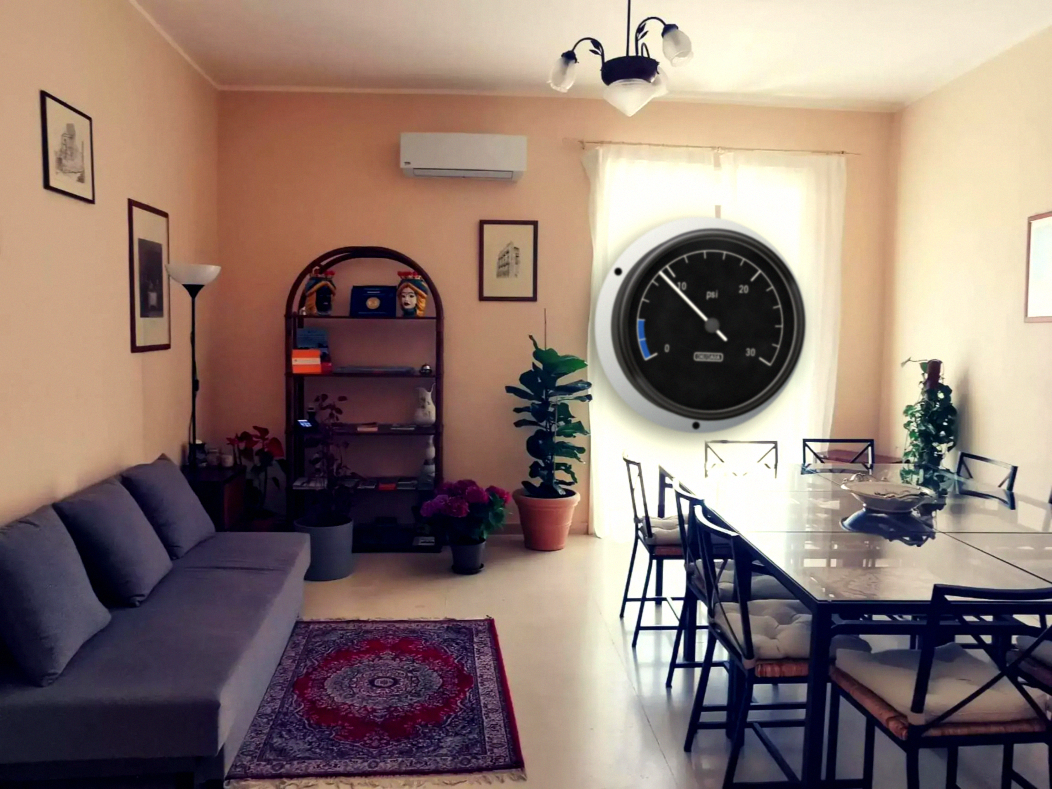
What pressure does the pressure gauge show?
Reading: 9 psi
